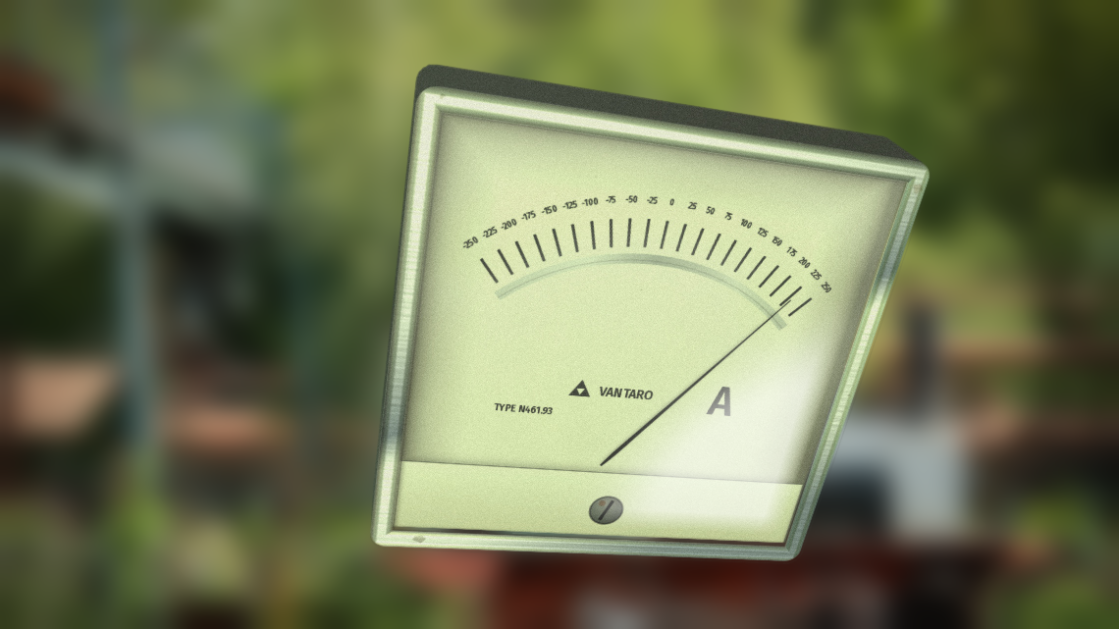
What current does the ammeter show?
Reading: 225 A
